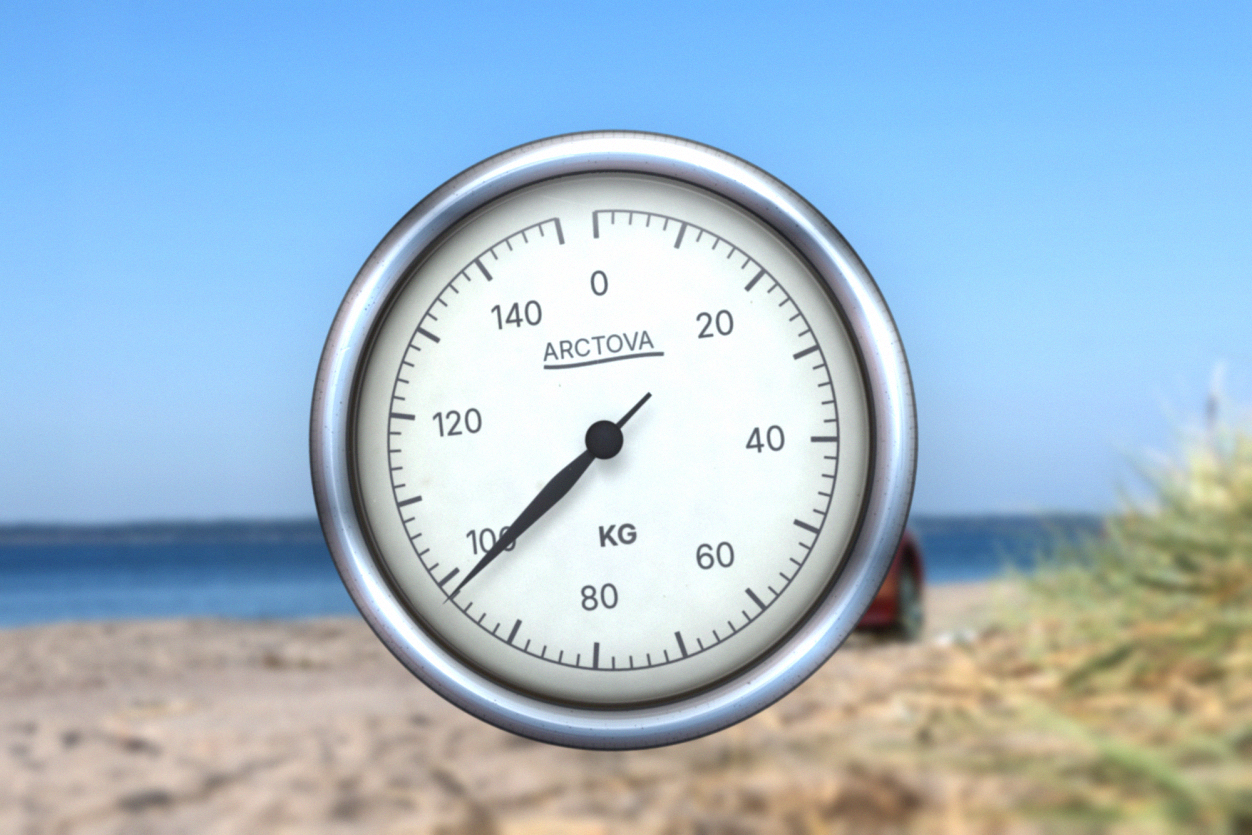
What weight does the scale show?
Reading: 98 kg
